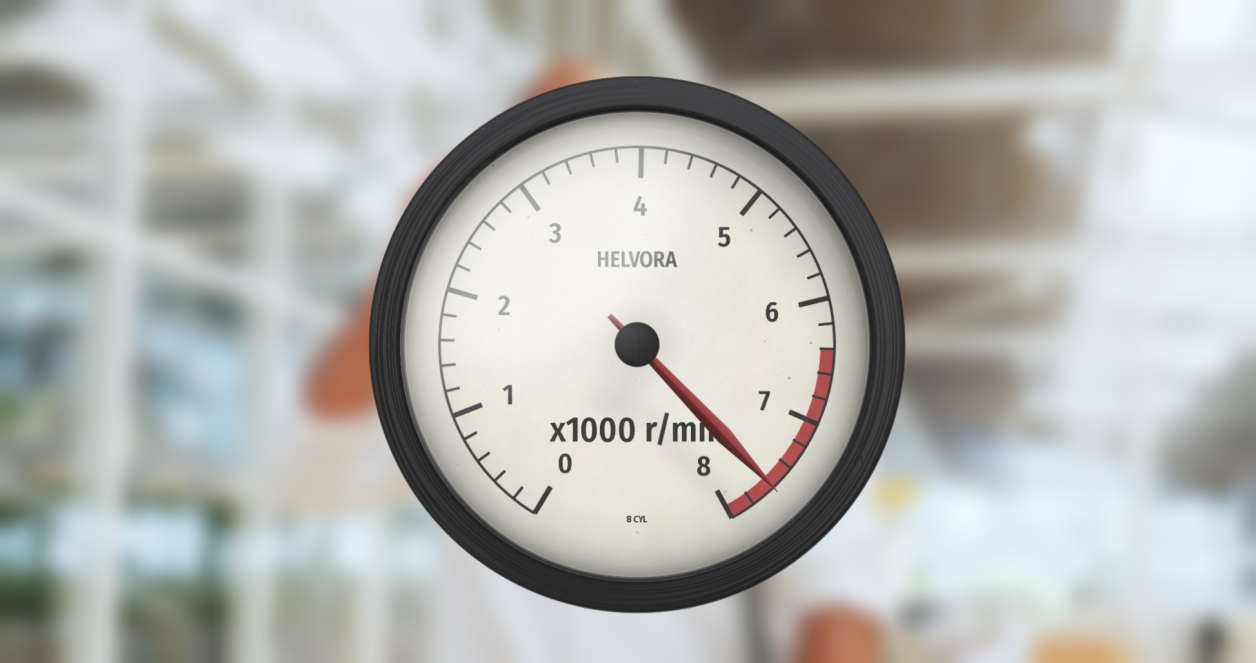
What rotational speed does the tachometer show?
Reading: 7600 rpm
